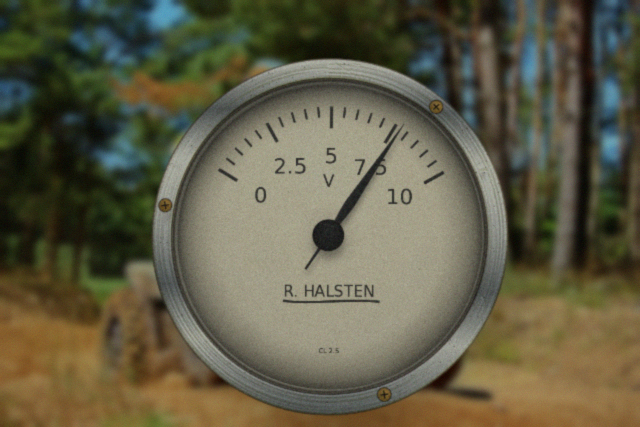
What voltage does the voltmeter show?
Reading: 7.75 V
